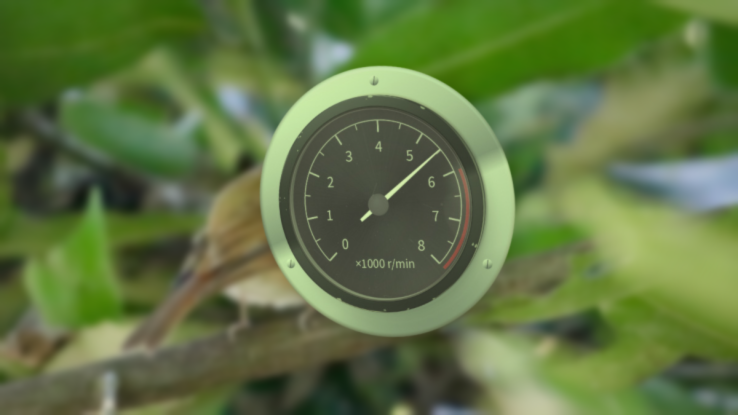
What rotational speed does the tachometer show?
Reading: 5500 rpm
